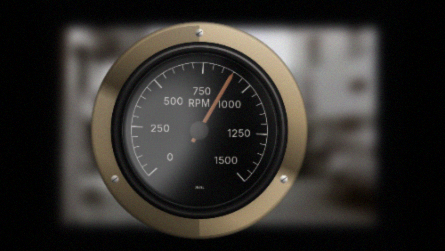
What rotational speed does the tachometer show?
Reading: 900 rpm
